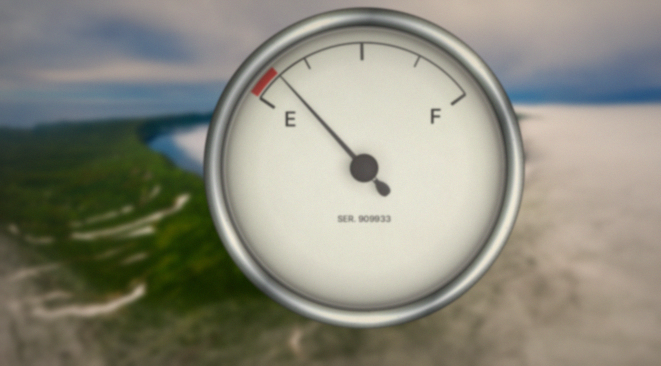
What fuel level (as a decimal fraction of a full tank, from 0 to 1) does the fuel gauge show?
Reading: 0.125
